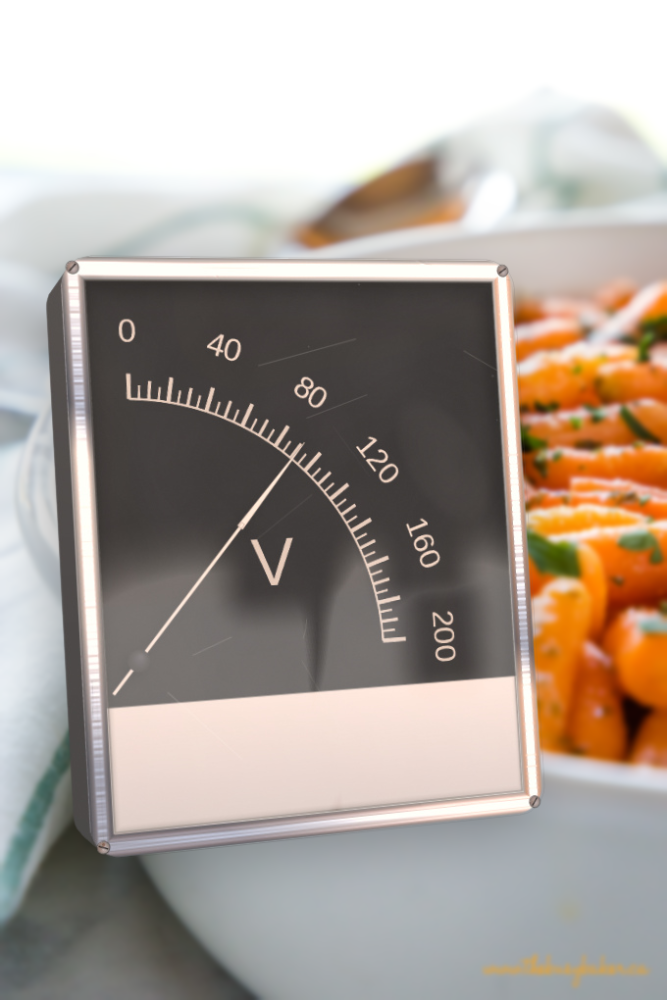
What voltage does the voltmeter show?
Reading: 90 V
